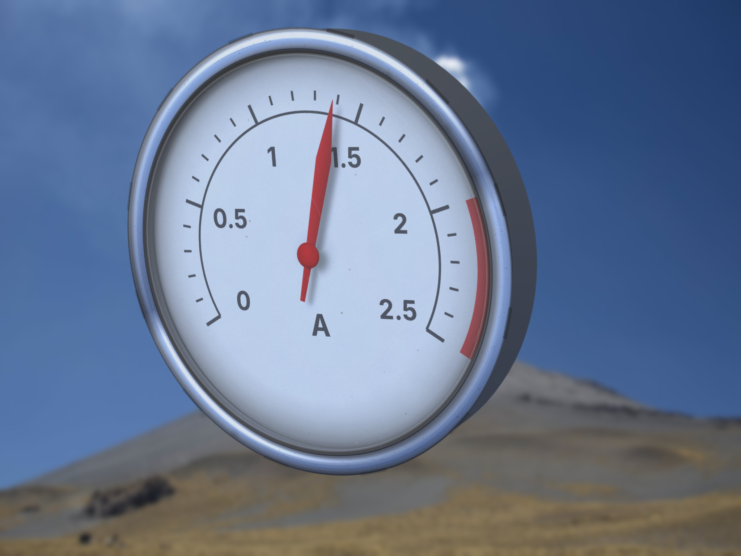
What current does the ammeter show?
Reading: 1.4 A
